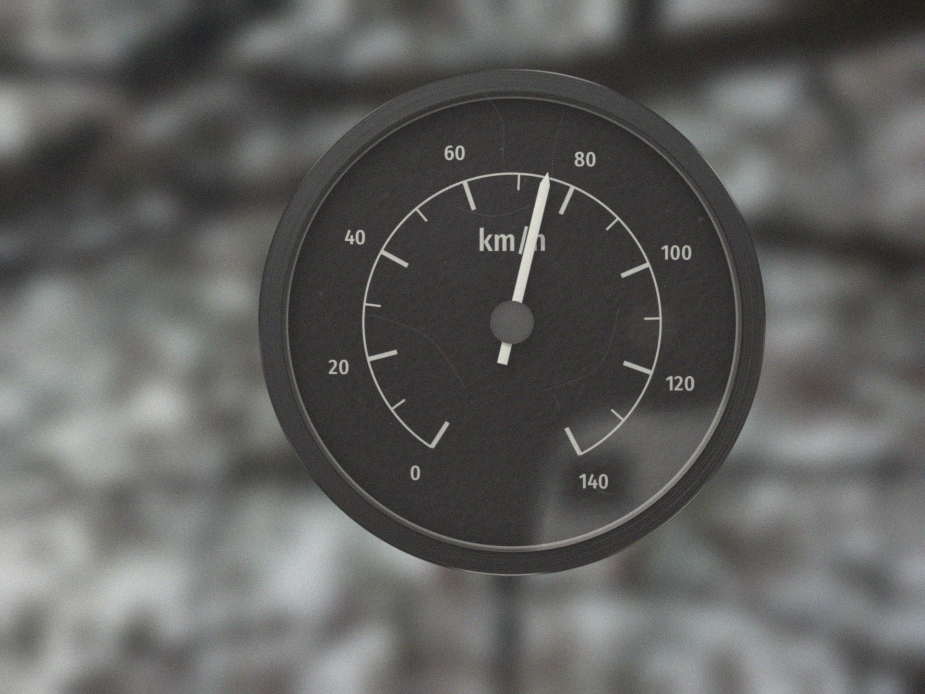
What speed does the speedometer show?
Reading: 75 km/h
